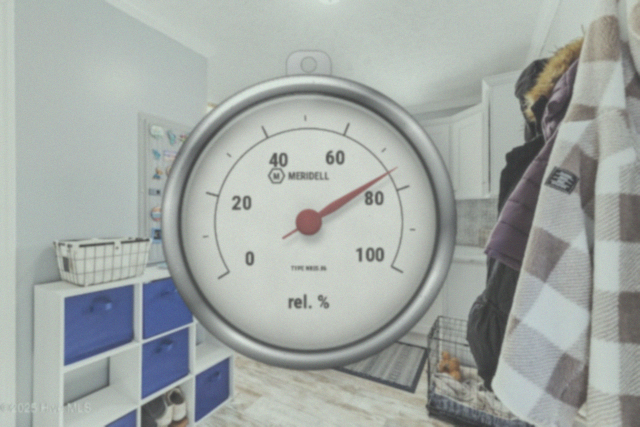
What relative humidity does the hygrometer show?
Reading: 75 %
